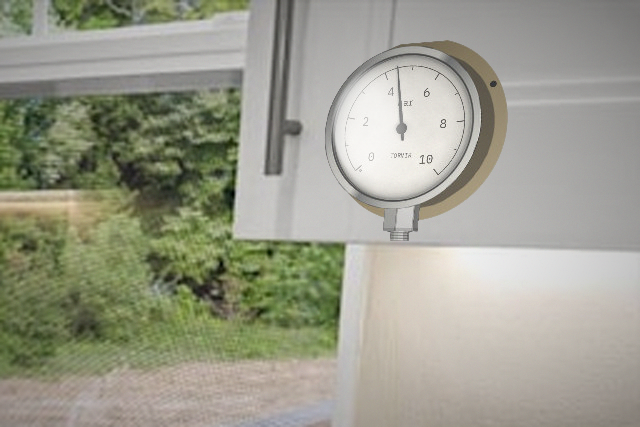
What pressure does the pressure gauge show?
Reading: 4.5 bar
